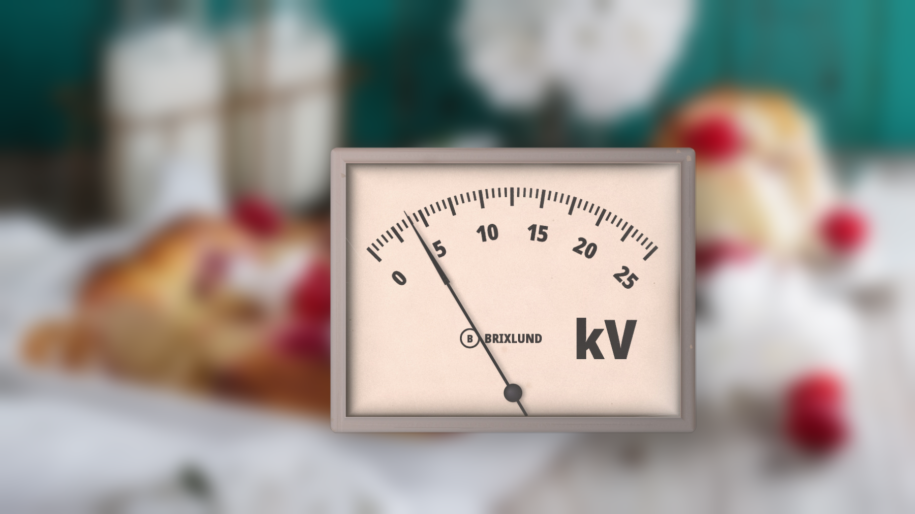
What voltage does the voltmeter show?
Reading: 4 kV
